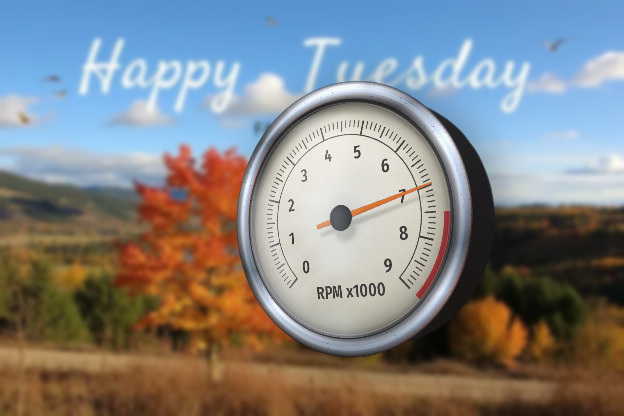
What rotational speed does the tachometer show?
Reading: 7000 rpm
